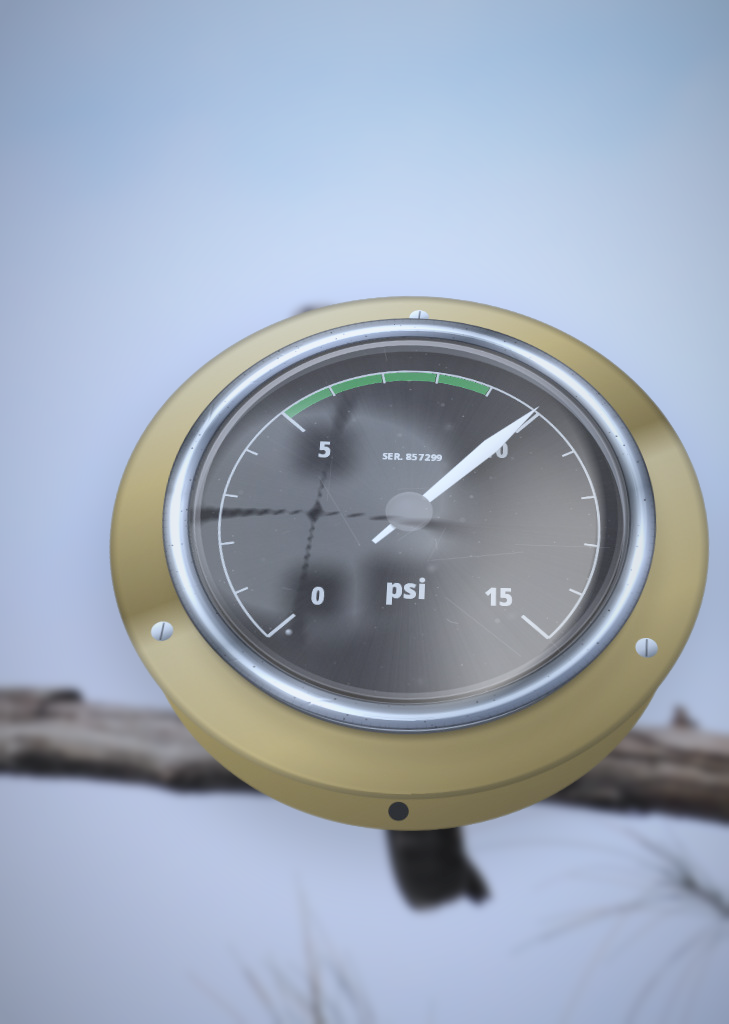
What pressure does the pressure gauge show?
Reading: 10 psi
